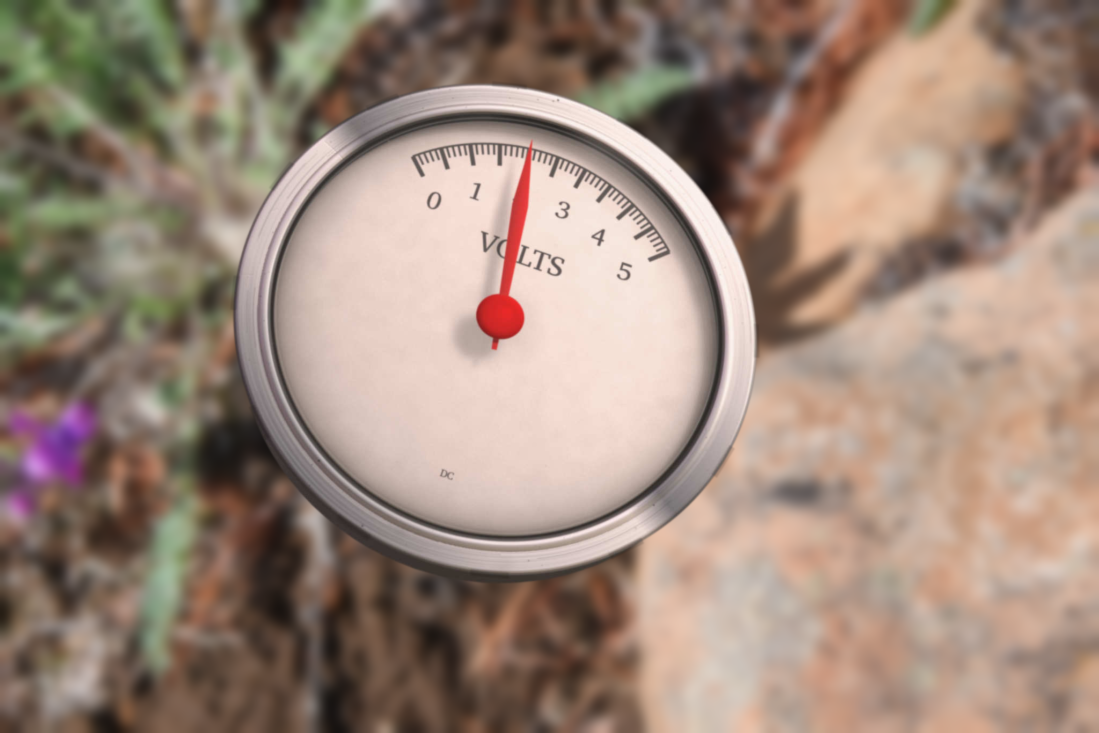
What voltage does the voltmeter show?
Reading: 2 V
